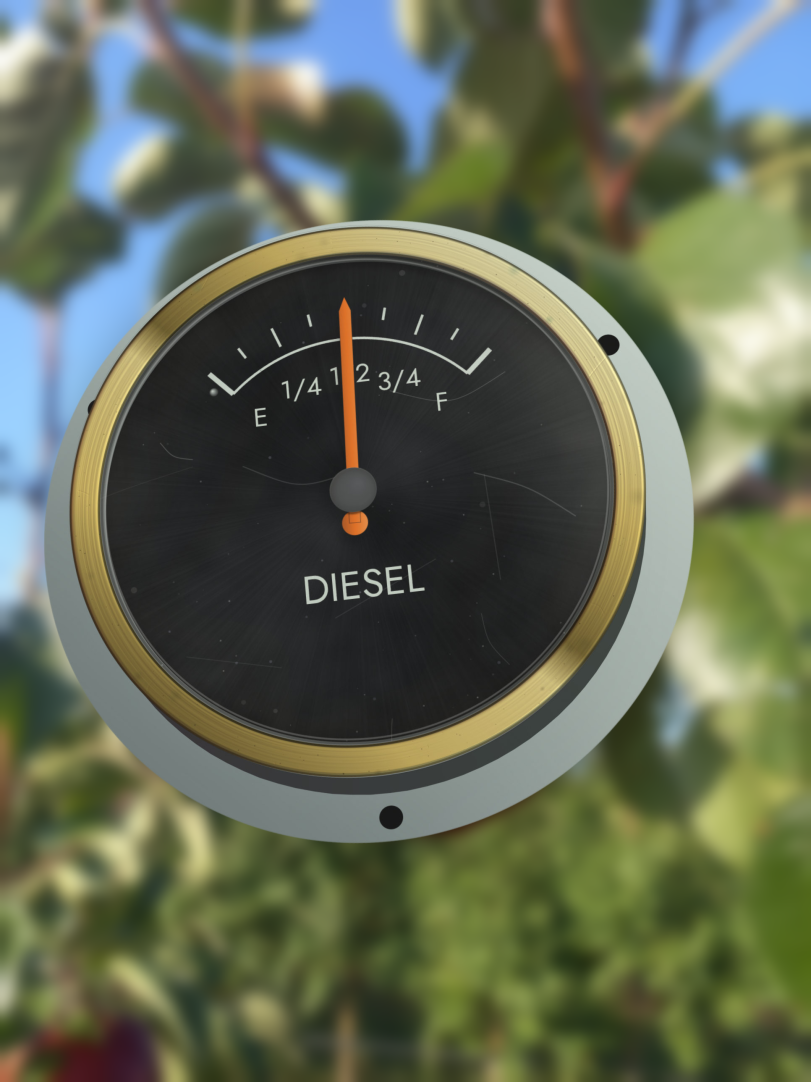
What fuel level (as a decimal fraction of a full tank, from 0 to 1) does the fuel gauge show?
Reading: 0.5
